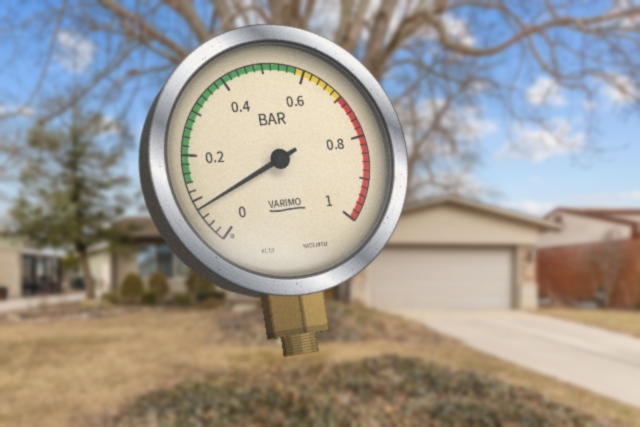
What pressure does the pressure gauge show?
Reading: 0.08 bar
